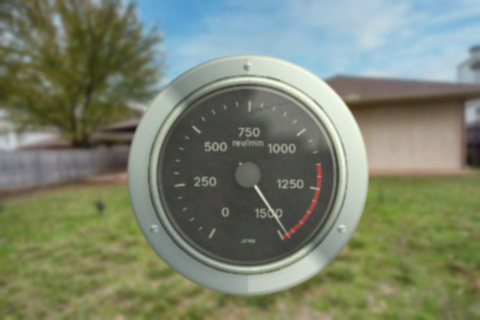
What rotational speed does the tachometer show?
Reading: 1475 rpm
